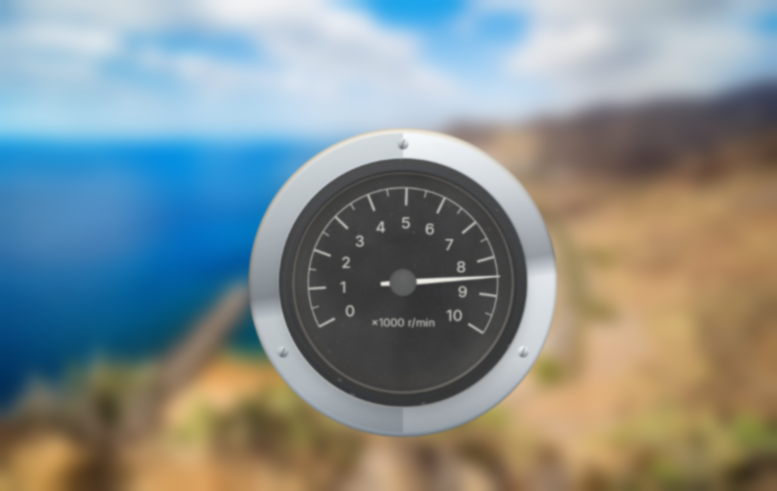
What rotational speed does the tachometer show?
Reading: 8500 rpm
